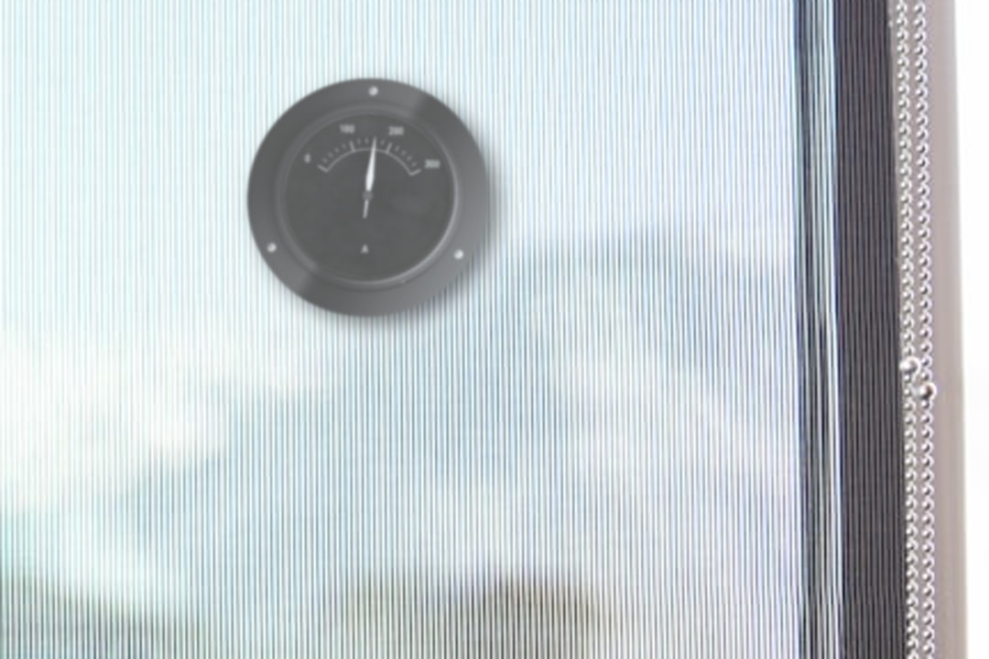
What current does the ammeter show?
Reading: 160 A
